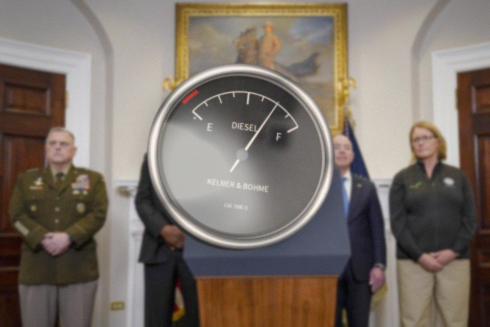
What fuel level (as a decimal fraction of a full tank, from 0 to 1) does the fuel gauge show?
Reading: 0.75
